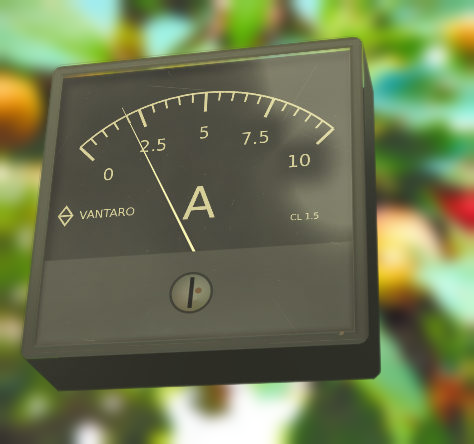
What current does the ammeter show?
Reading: 2 A
